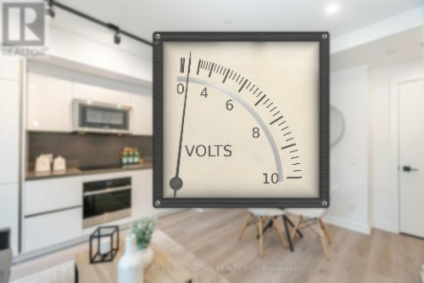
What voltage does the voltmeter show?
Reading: 2 V
